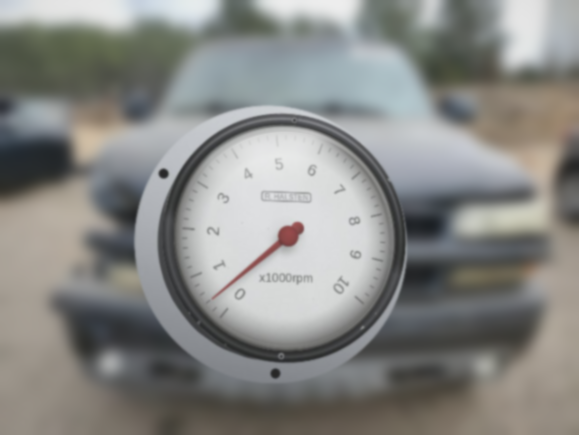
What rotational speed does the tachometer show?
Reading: 400 rpm
